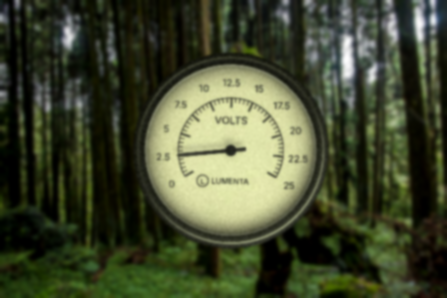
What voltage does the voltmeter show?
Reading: 2.5 V
